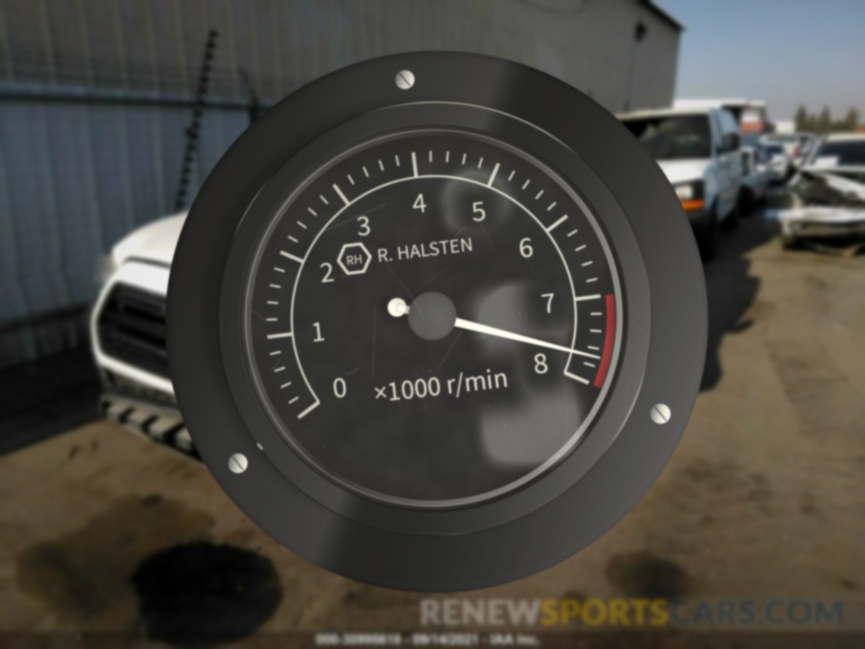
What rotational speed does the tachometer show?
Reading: 7700 rpm
